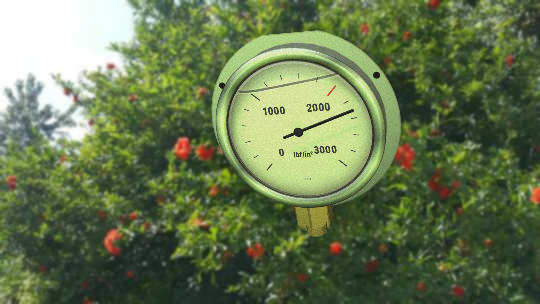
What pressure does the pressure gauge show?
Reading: 2300 psi
